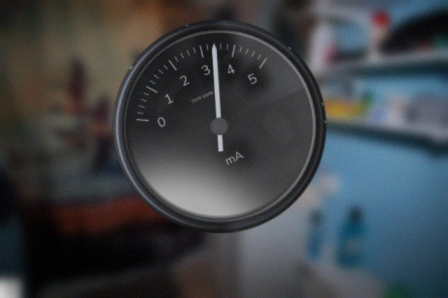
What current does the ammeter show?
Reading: 3.4 mA
